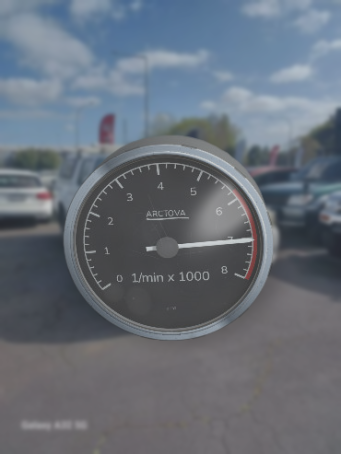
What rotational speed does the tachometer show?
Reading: 7000 rpm
